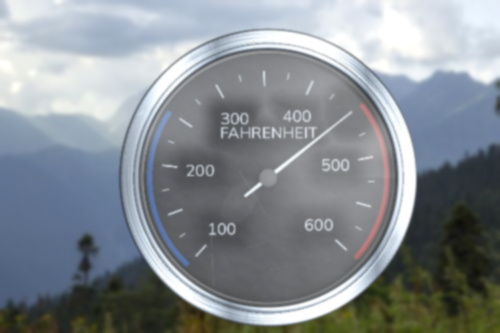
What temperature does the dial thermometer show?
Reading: 450 °F
